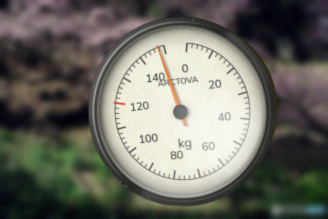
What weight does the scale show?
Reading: 148 kg
